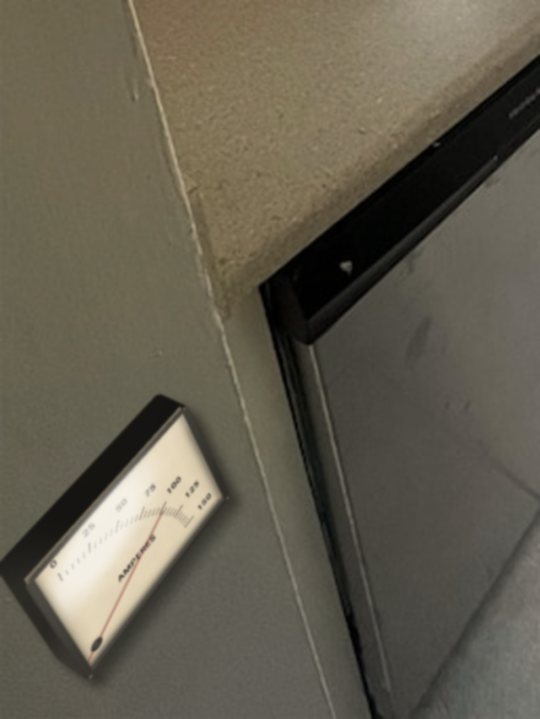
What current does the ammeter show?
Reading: 100 A
